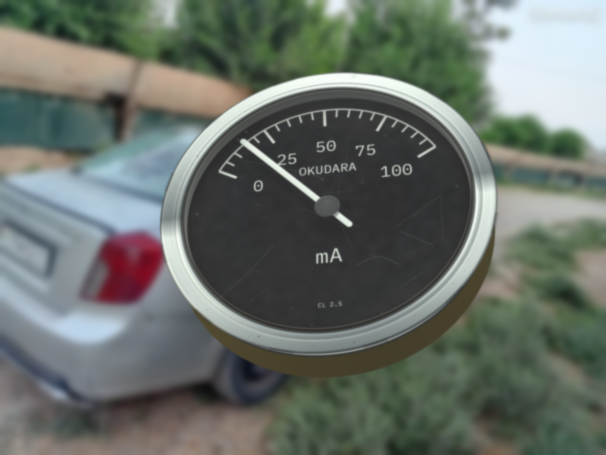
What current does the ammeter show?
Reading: 15 mA
